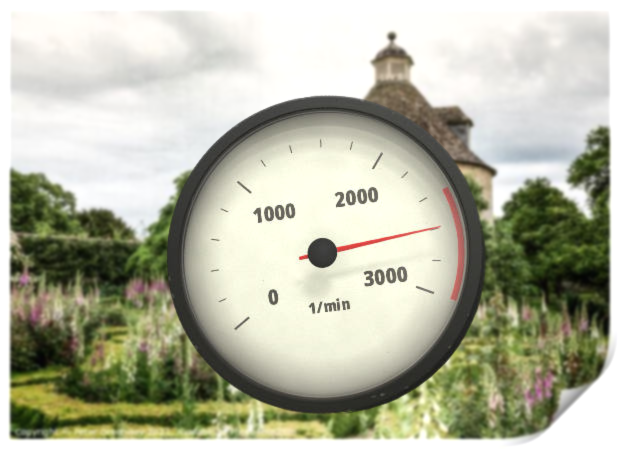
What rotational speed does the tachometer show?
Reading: 2600 rpm
